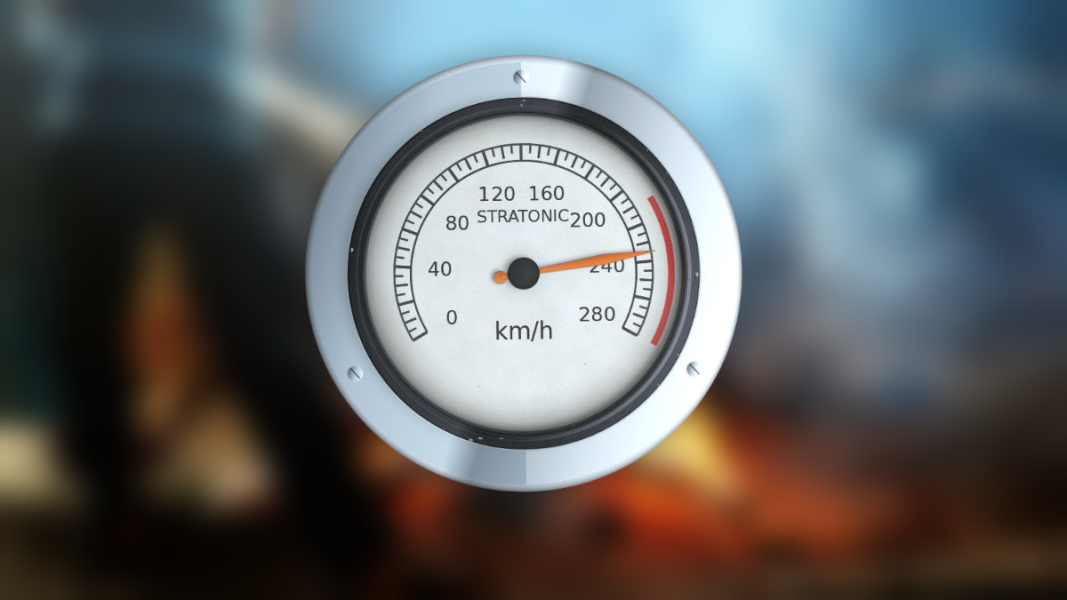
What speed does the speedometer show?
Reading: 235 km/h
